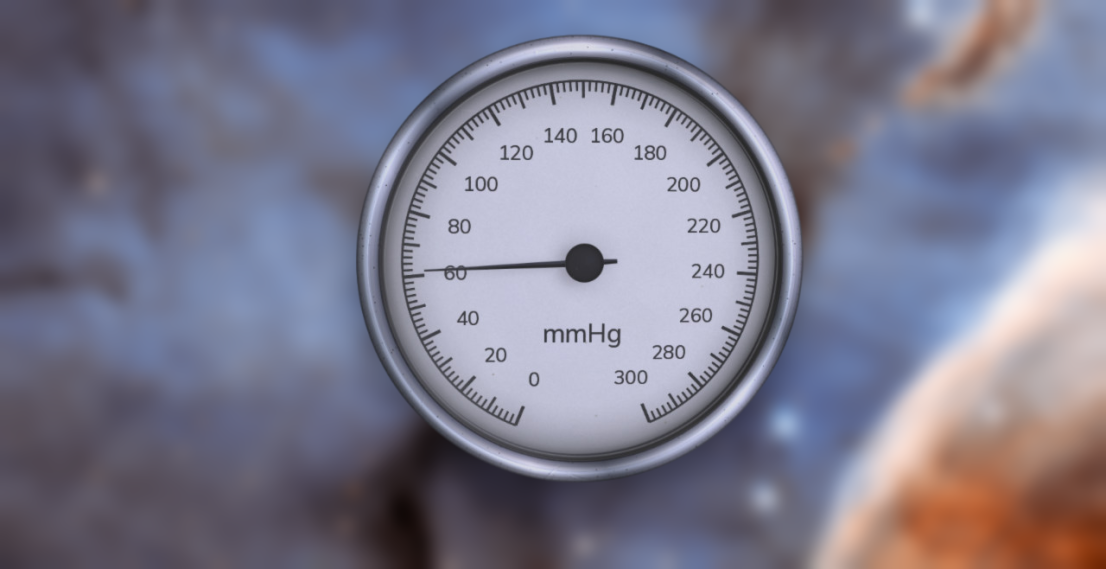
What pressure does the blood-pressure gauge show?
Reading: 62 mmHg
